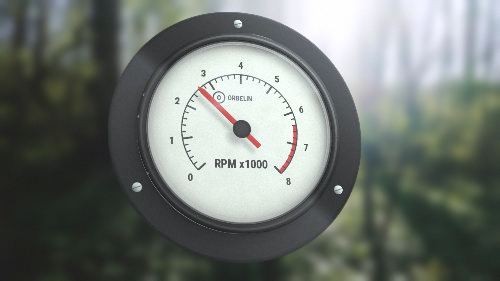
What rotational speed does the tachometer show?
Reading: 2600 rpm
